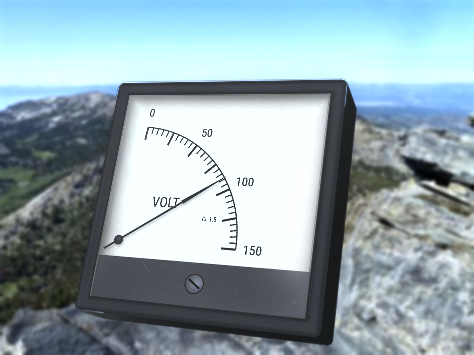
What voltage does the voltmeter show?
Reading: 90 V
